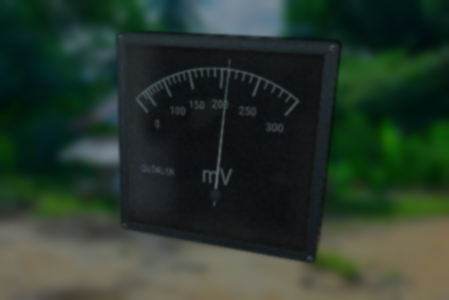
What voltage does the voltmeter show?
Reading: 210 mV
